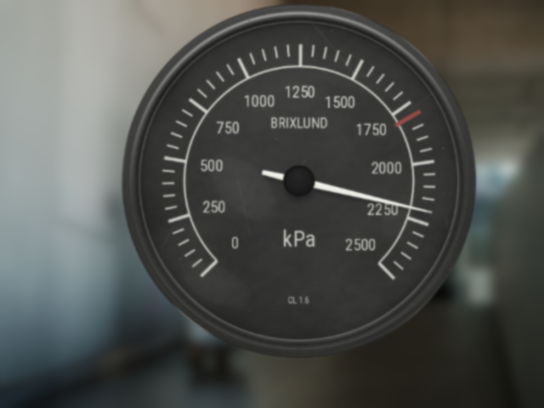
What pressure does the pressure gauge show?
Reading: 2200 kPa
